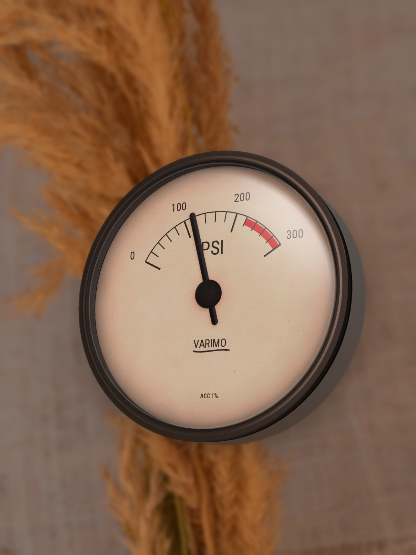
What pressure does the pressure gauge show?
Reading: 120 psi
